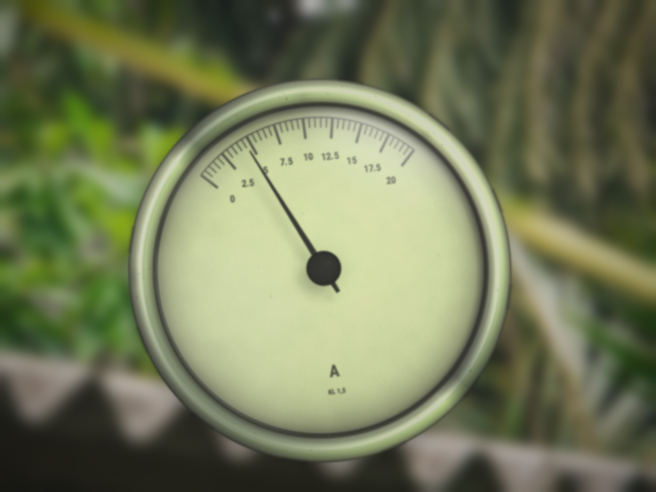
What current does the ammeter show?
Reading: 4.5 A
